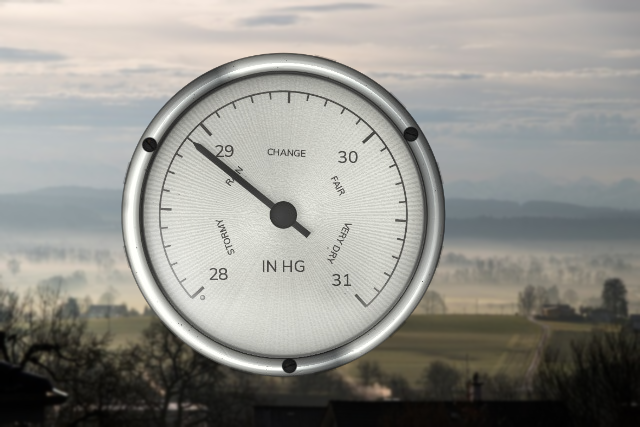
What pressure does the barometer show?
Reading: 28.9 inHg
